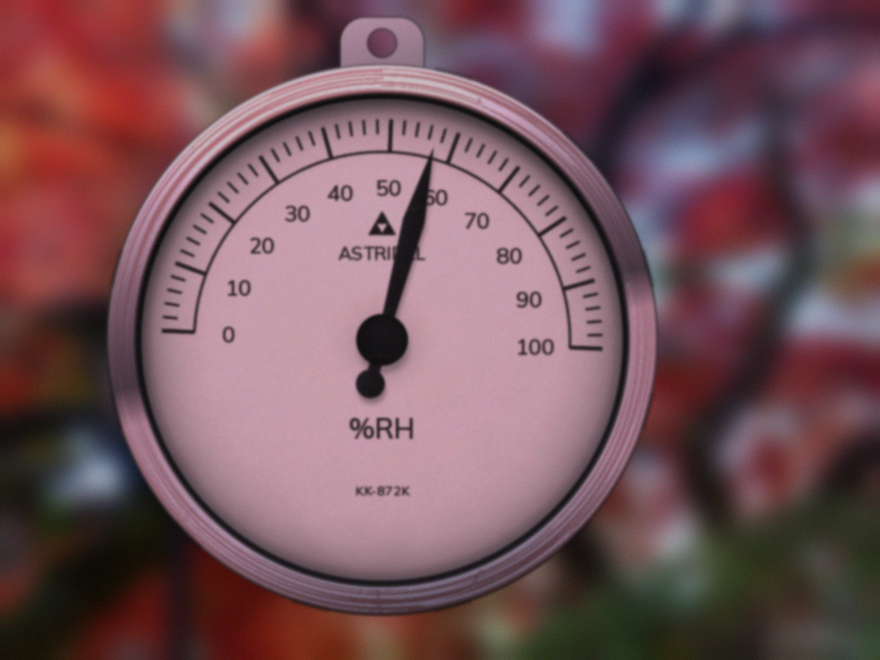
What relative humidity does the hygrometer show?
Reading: 57 %
